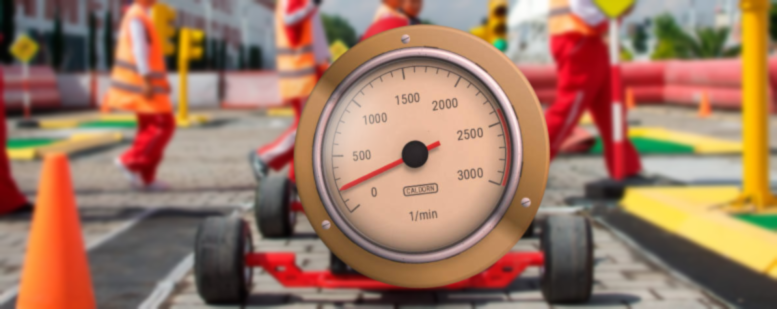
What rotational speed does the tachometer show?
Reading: 200 rpm
